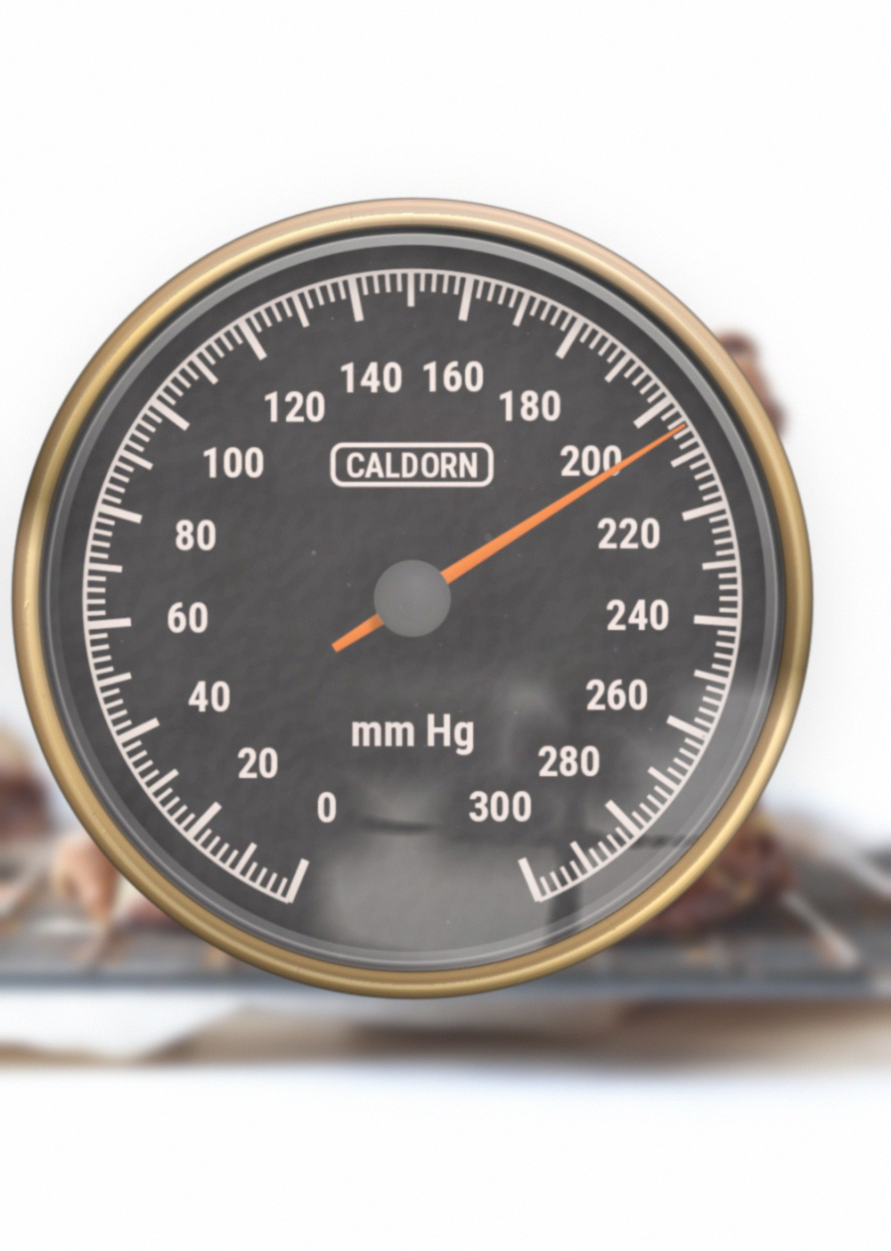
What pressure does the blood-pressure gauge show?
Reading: 205 mmHg
